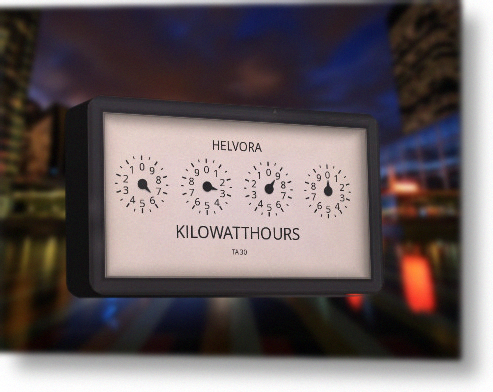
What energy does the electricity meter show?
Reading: 6290 kWh
